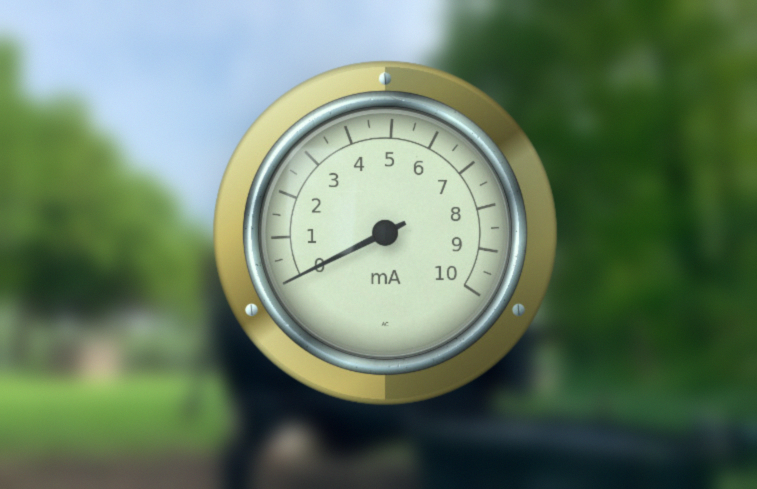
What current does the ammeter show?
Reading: 0 mA
